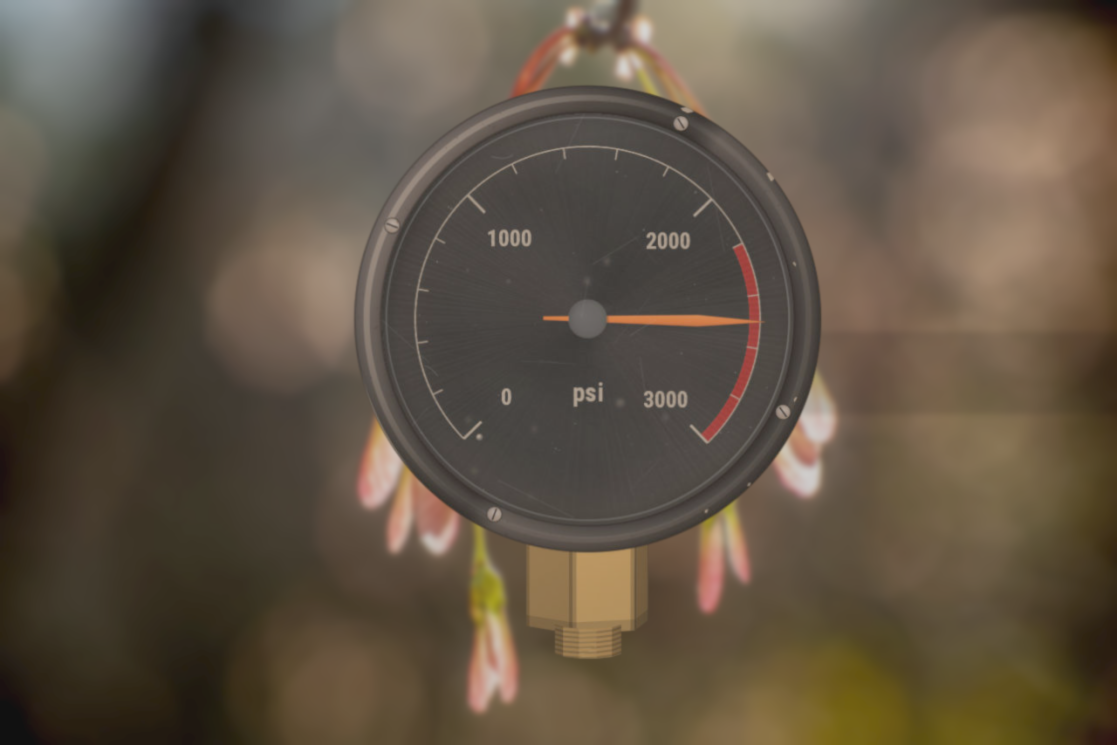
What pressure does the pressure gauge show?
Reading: 2500 psi
